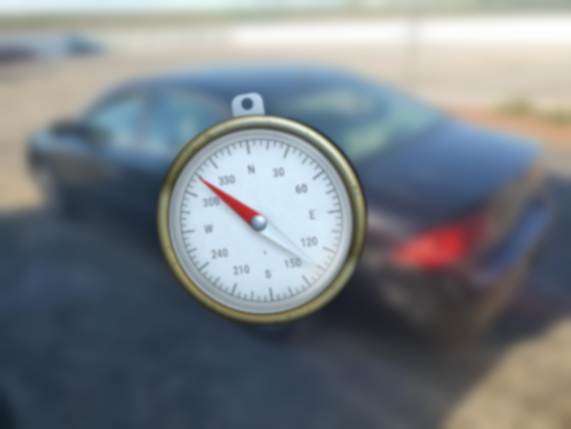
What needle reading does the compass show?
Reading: 315 °
